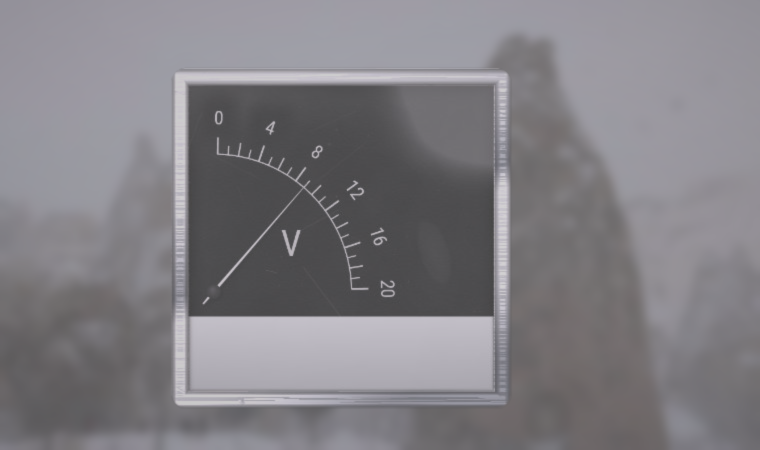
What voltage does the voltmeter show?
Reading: 9 V
